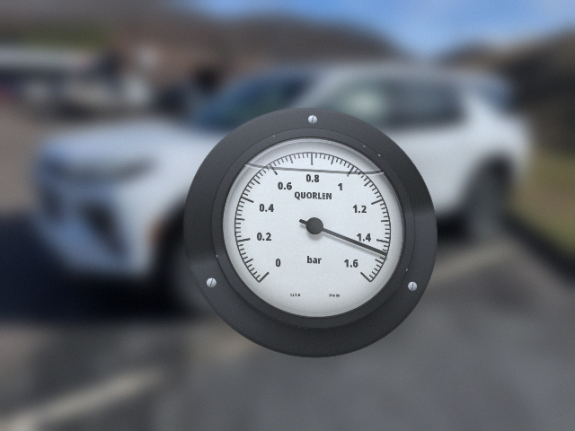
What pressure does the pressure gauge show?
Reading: 1.46 bar
